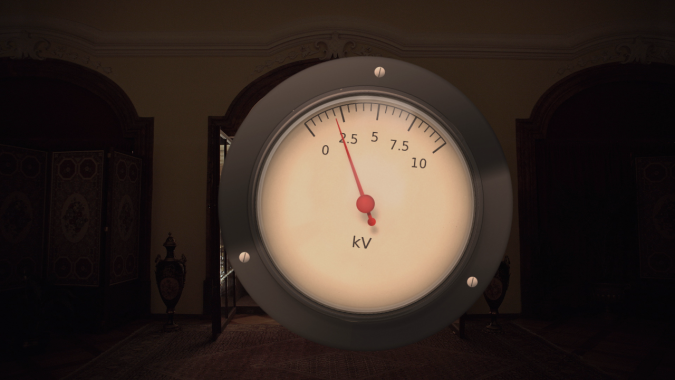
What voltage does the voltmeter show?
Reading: 2 kV
